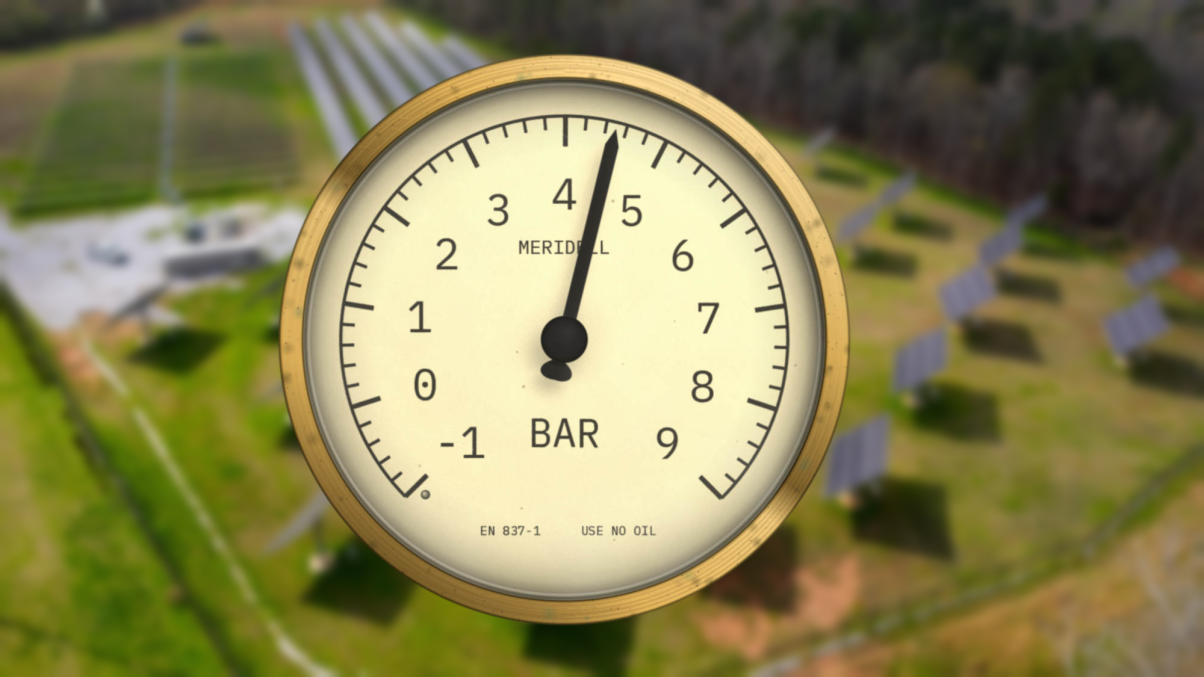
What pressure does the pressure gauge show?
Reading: 4.5 bar
